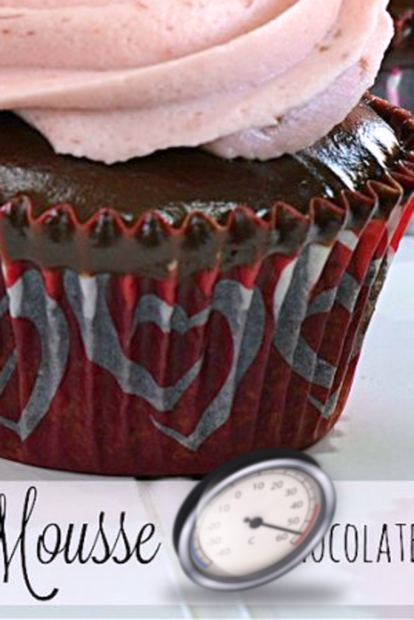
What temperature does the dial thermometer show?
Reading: 55 °C
